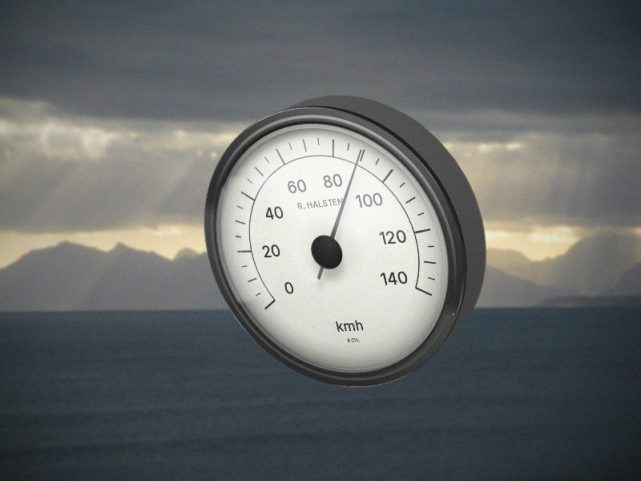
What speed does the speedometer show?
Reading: 90 km/h
